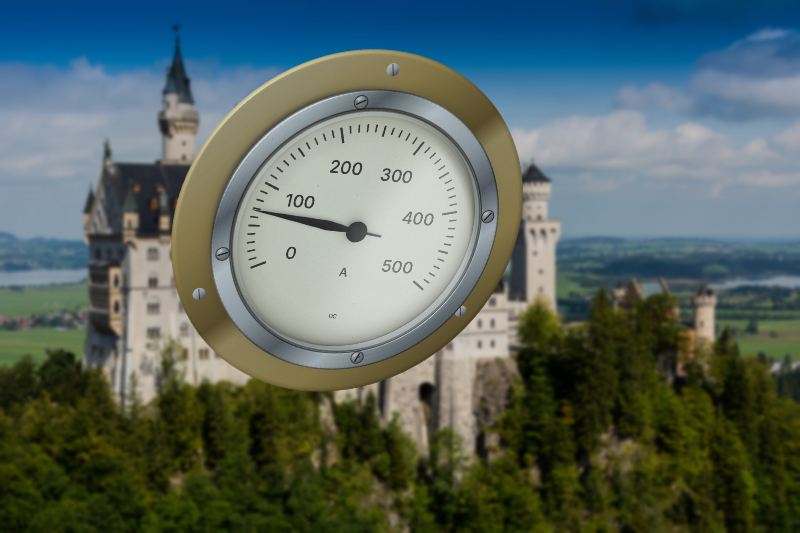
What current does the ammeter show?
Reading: 70 A
